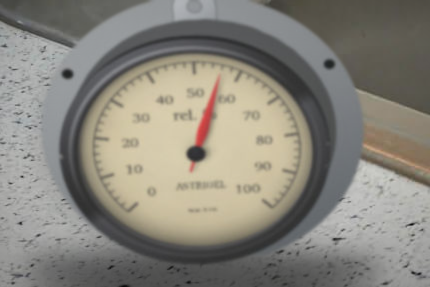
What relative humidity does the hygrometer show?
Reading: 56 %
